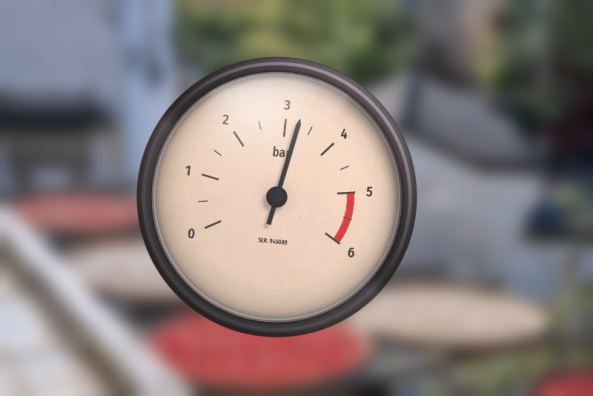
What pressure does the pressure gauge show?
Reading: 3.25 bar
